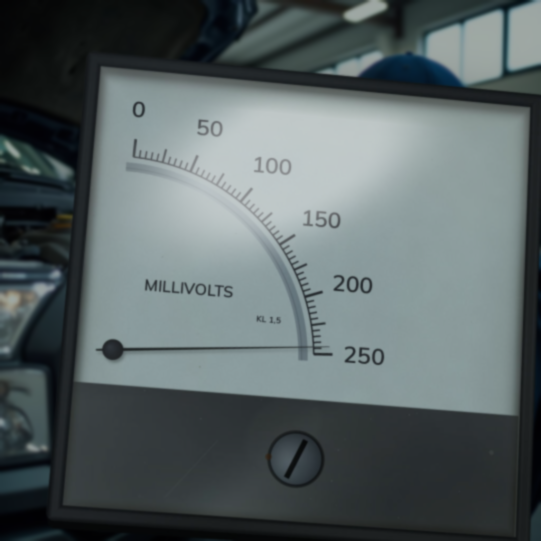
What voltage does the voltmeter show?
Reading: 245 mV
